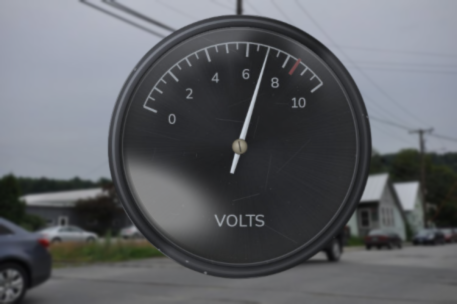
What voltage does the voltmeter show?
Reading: 7 V
